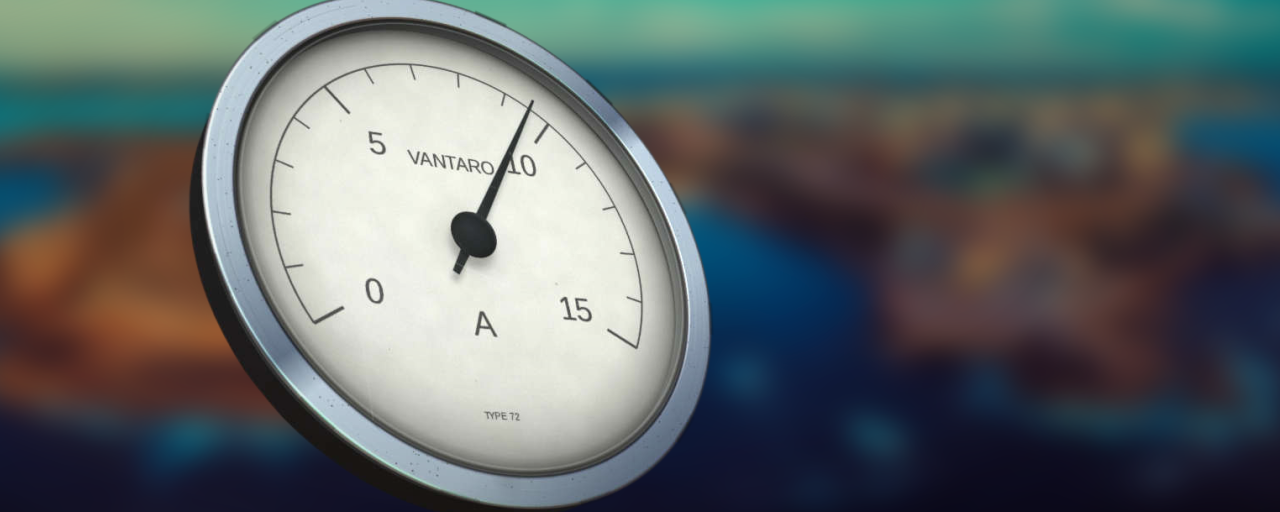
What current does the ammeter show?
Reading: 9.5 A
